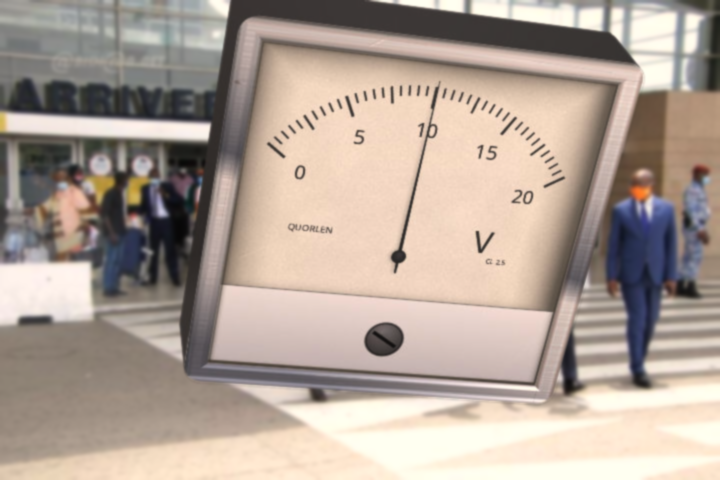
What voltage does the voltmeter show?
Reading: 10 V
